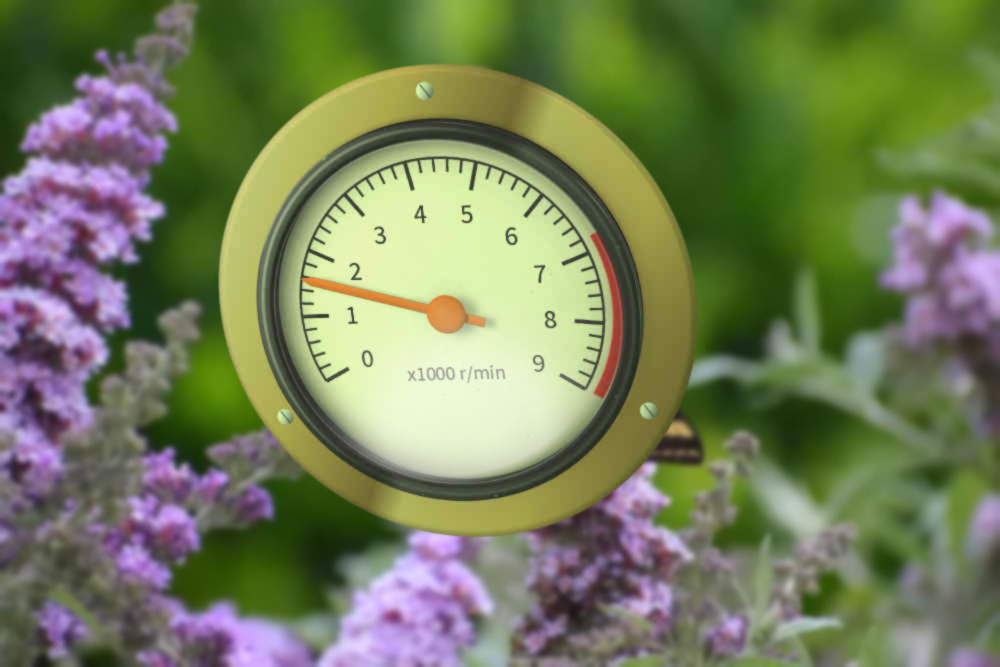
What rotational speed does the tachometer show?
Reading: 1600 rpm
